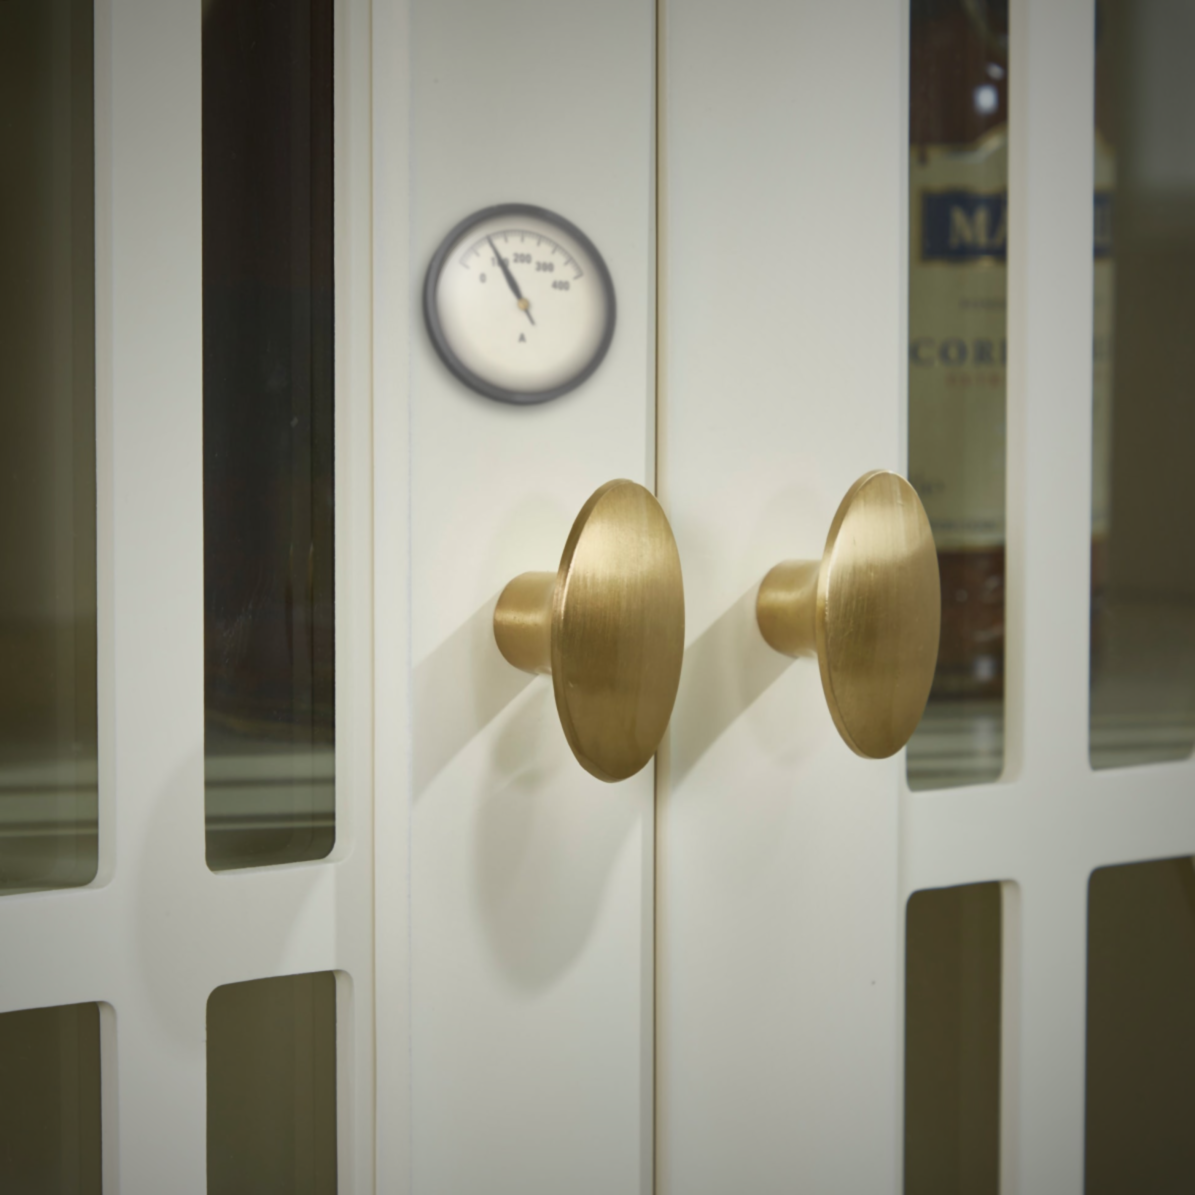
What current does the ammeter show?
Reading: 100 A
